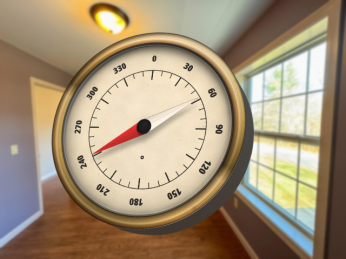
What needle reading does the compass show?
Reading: 240 °
